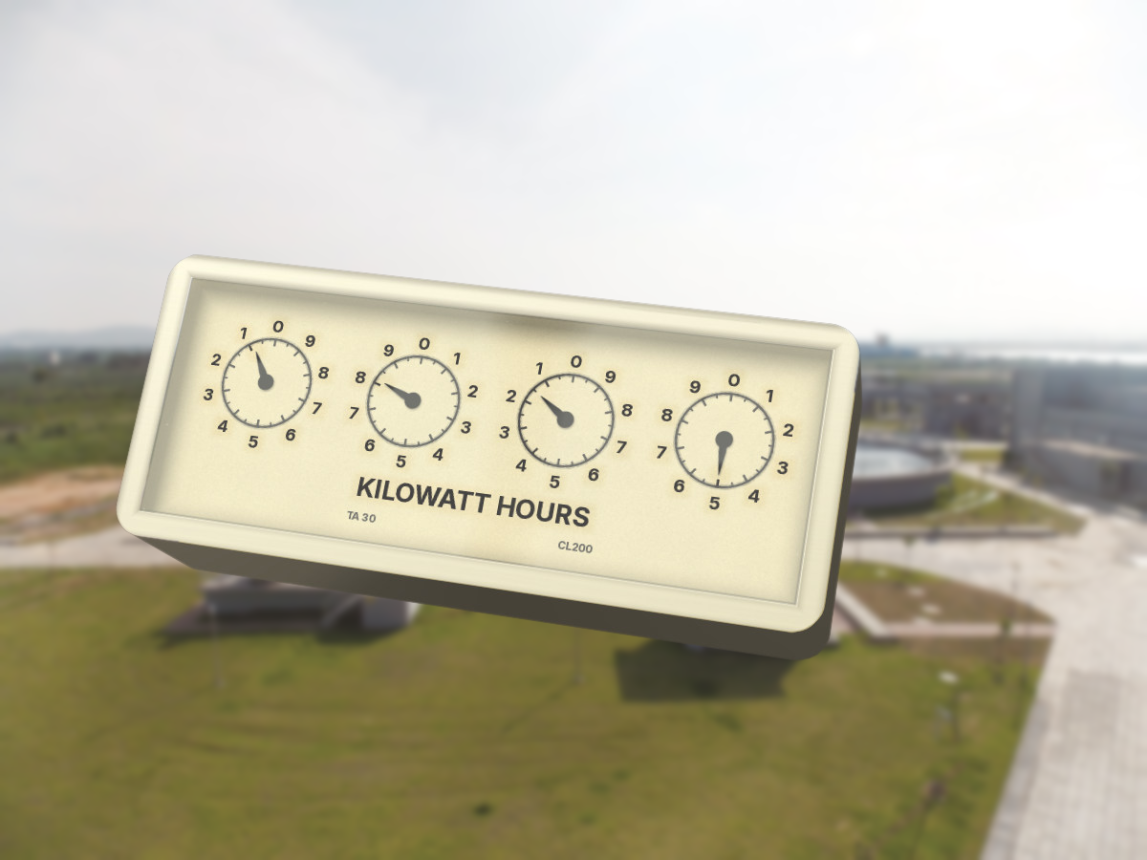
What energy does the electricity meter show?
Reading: 815 kWh
